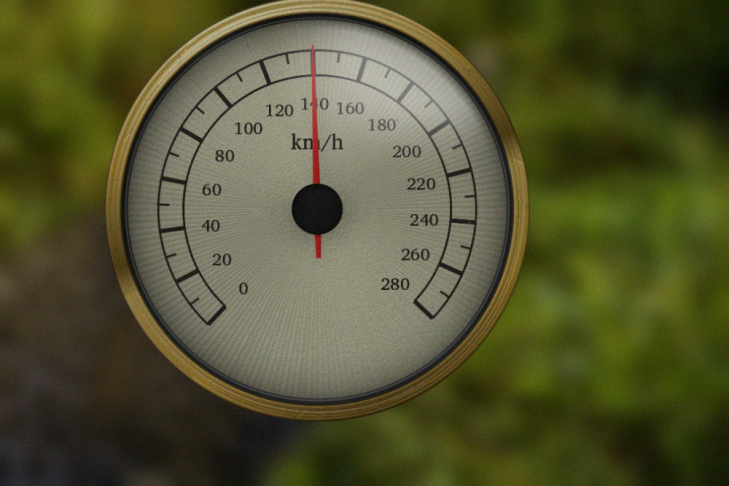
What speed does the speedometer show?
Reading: 140 km/h
